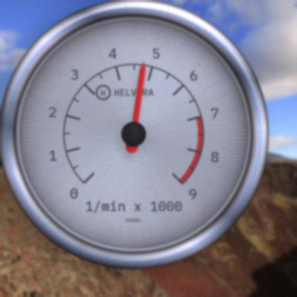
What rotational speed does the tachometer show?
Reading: 4750 rpm
